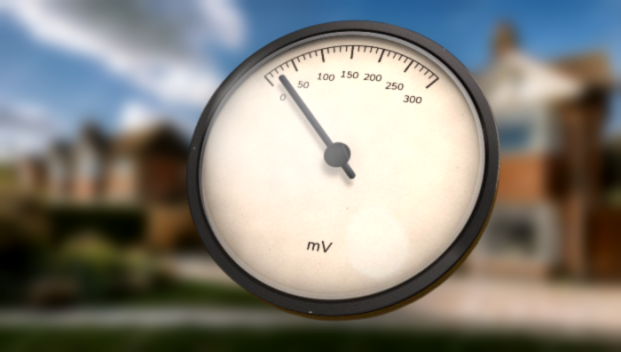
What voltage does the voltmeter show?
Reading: 20 mV
